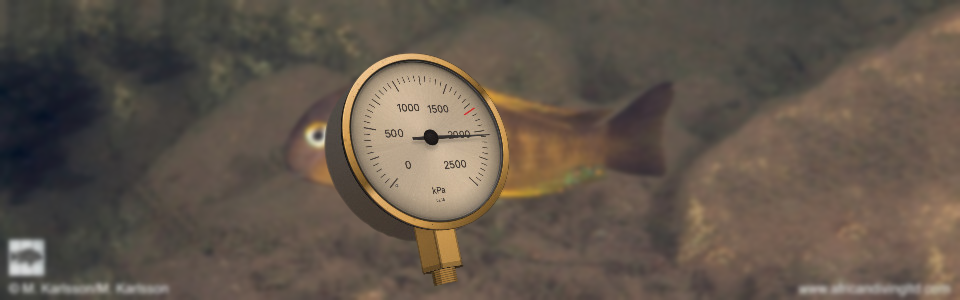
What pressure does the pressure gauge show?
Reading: 2050 kPa
